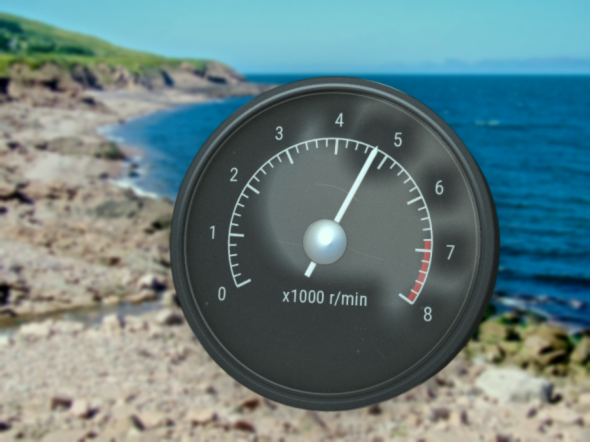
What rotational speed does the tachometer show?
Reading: 4800 rpm
